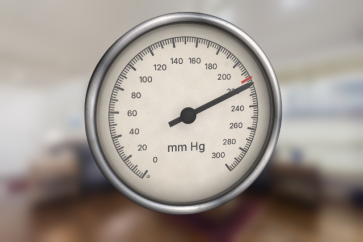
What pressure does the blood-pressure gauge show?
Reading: 220 mmHg
